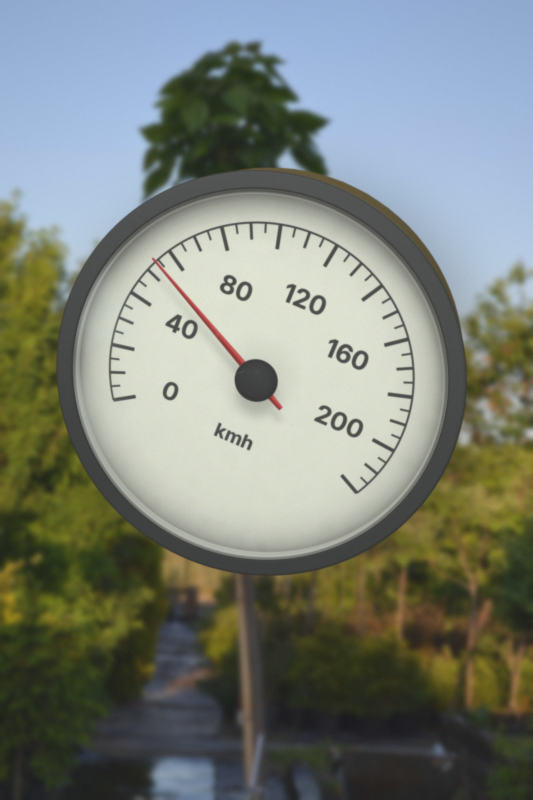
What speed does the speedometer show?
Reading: 55 km/h
